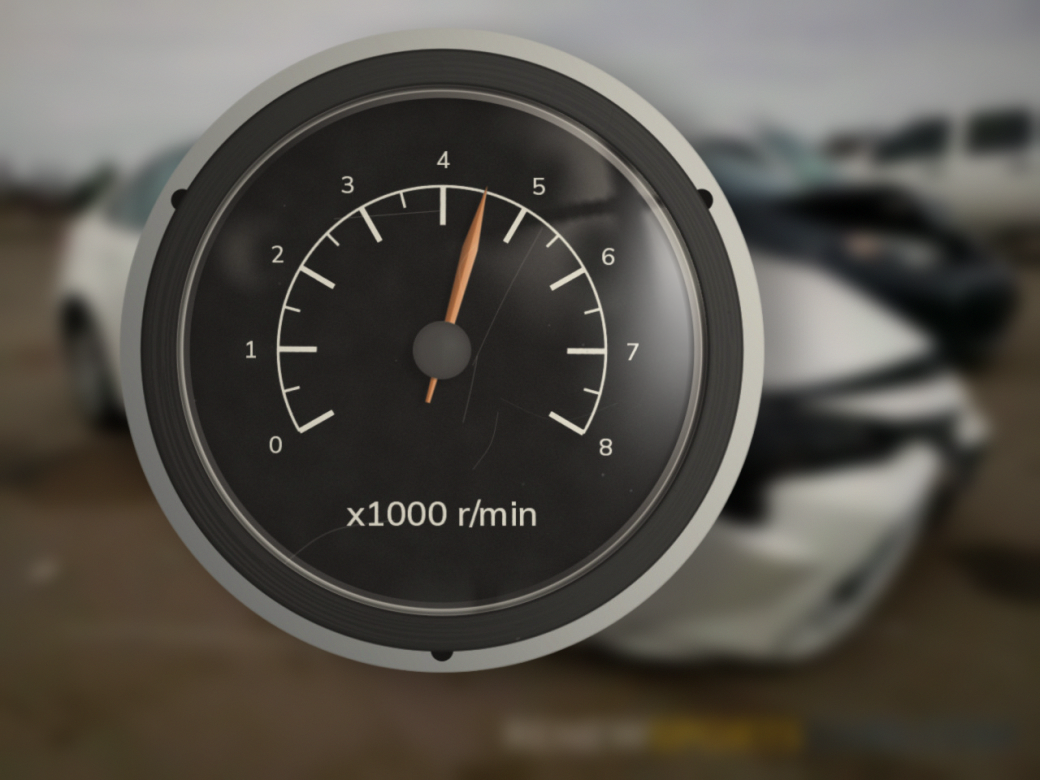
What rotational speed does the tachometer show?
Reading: 4500 rpm
